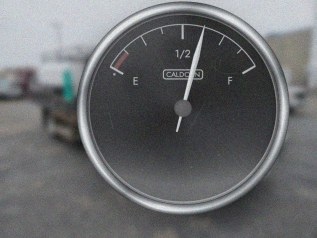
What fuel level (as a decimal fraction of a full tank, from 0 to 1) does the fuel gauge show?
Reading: 0.625
